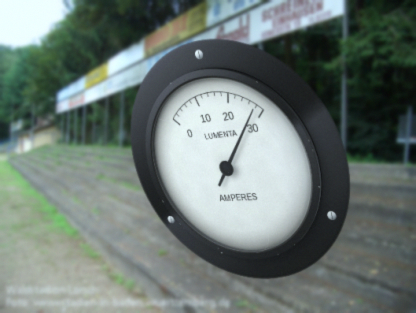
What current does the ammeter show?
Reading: 28 A
